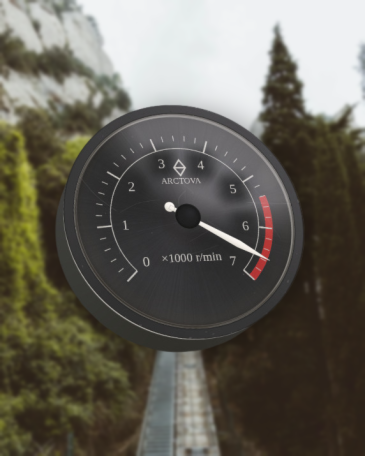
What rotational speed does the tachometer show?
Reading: 6600 rpm
